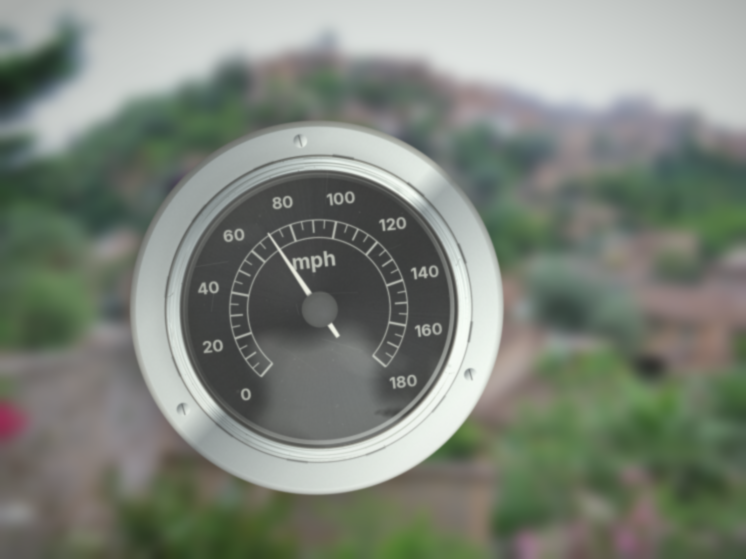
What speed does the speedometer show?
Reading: 70 mph
